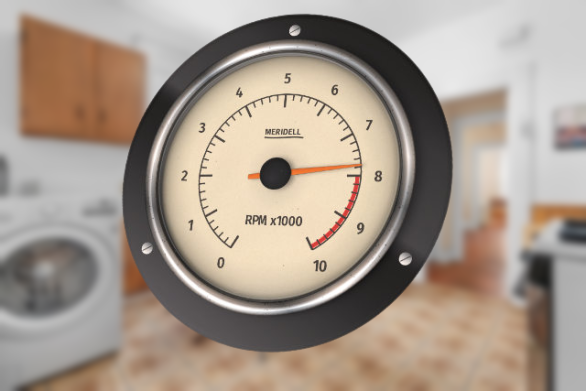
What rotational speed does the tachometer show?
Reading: 7800 rpm
